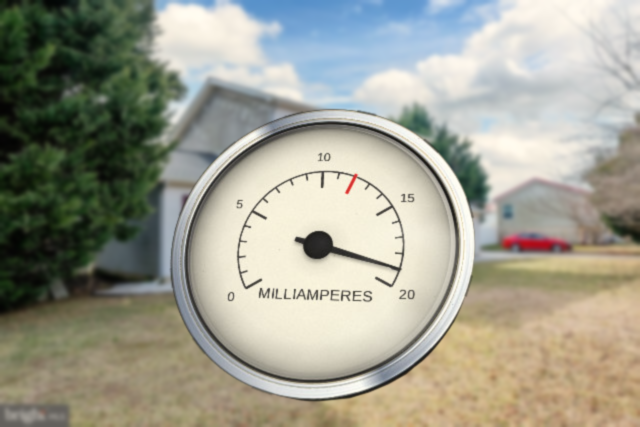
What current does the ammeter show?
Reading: 19 mA
